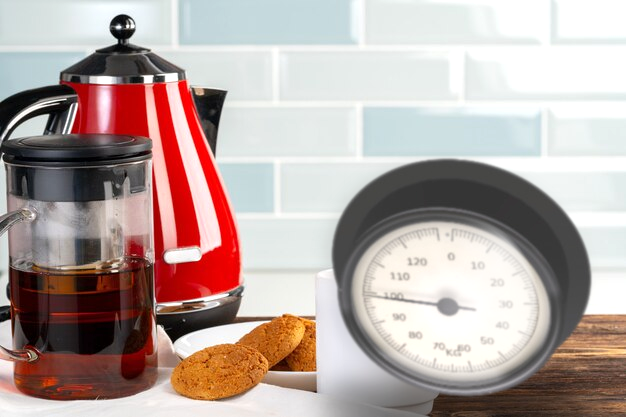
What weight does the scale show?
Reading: 100 kg
